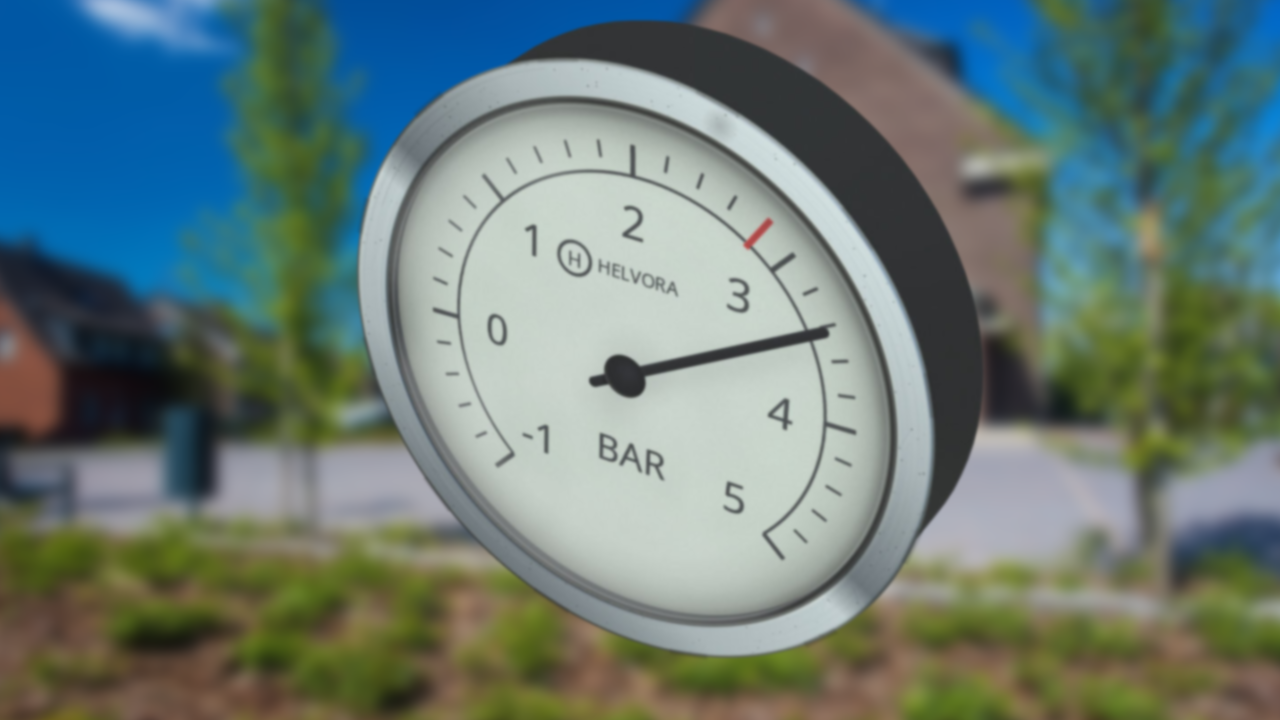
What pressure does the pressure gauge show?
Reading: 3.4 bar
